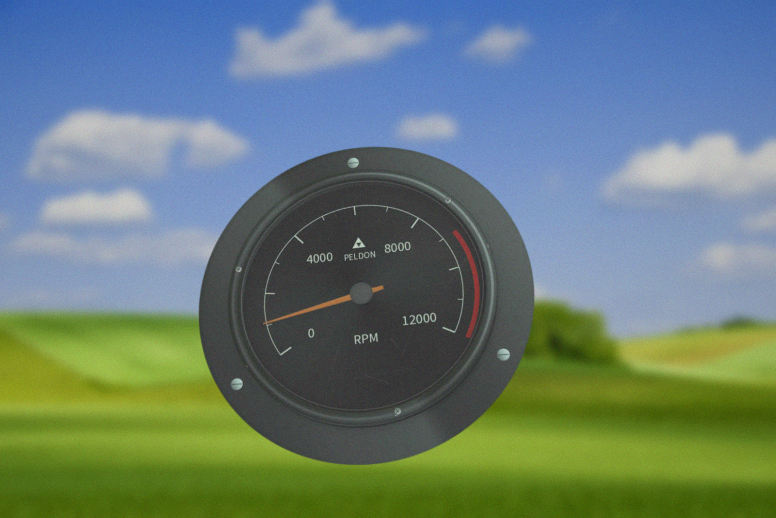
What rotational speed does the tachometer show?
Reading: 1000 rpm
